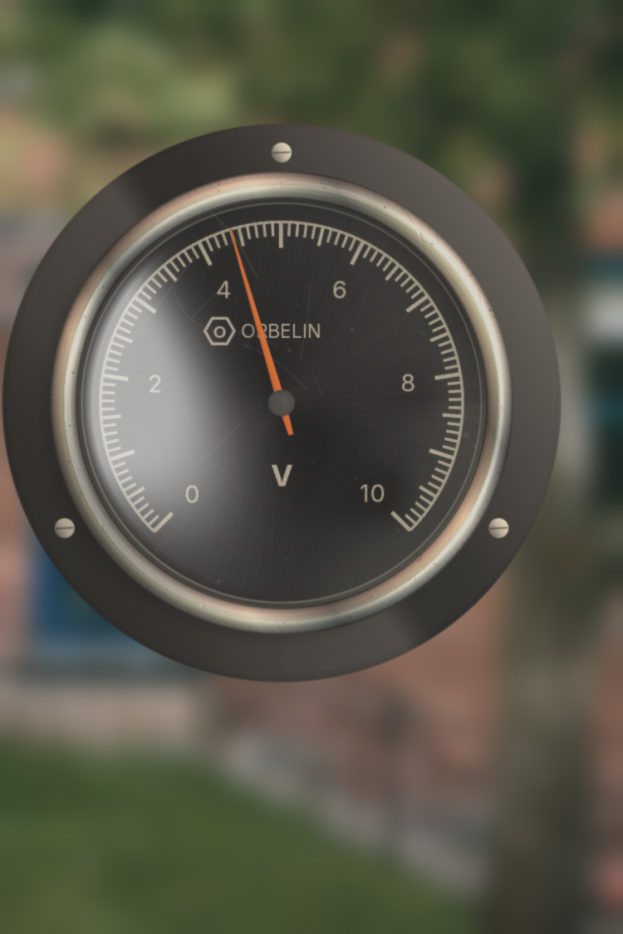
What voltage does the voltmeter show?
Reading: 4.4 V
